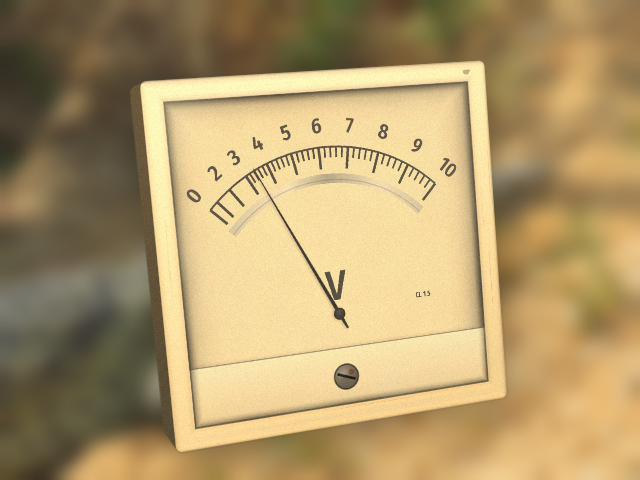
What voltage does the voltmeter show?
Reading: 3.4 V
